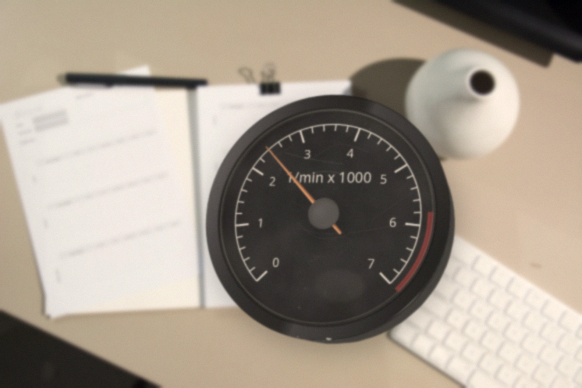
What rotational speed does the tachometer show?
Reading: 2400 rpm
